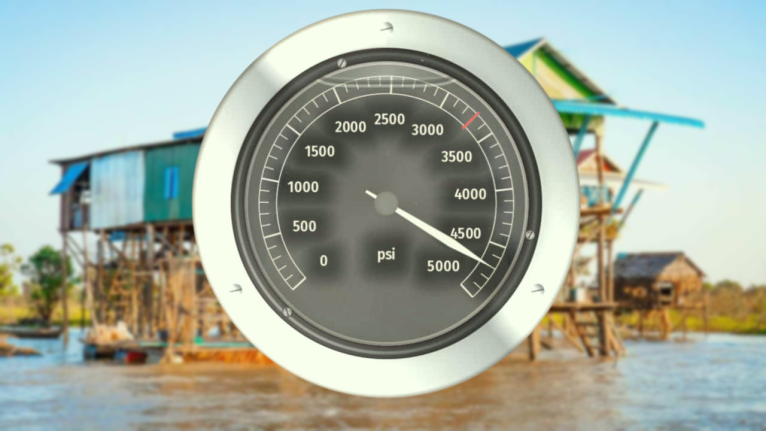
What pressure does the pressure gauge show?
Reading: 4700 psi
